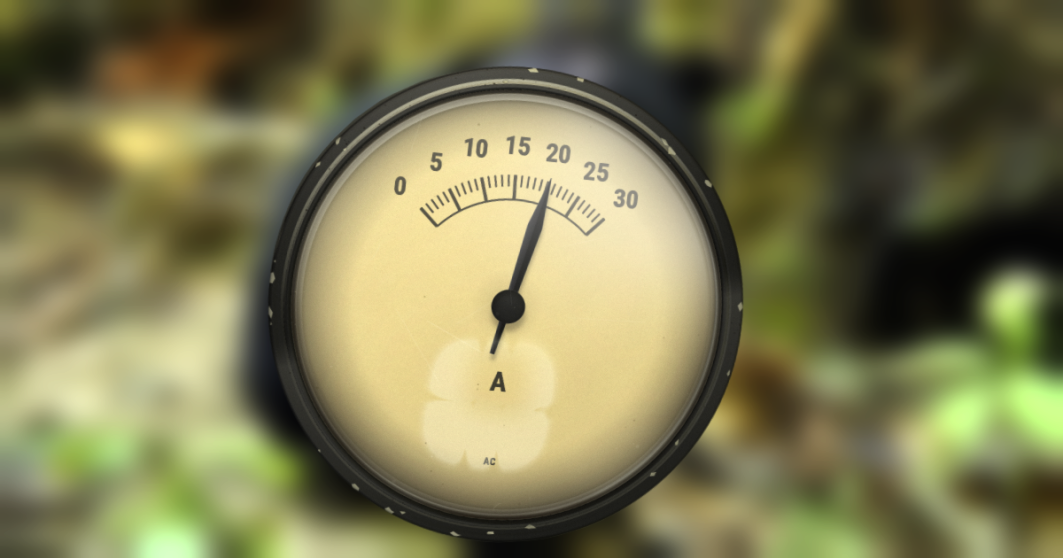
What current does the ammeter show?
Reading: 20 A
